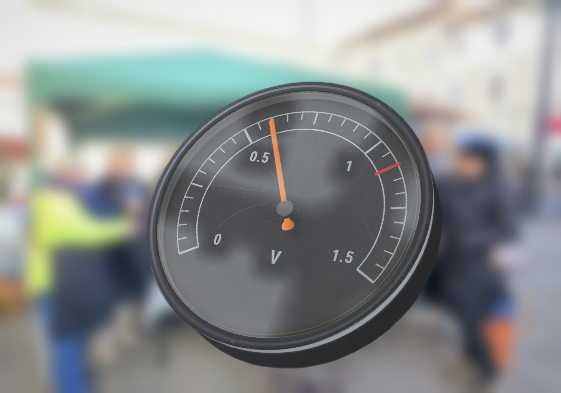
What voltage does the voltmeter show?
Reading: 0.6 V
